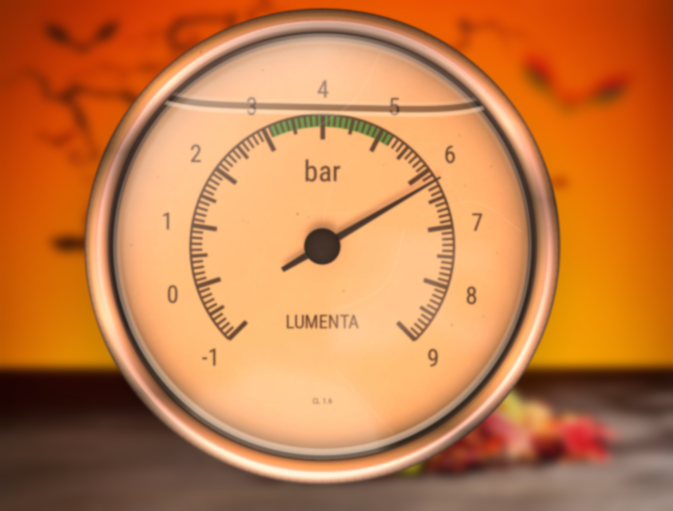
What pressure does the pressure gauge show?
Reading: 6.2 bar
